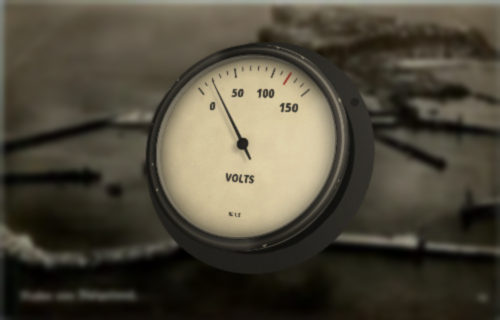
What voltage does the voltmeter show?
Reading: 20 V
